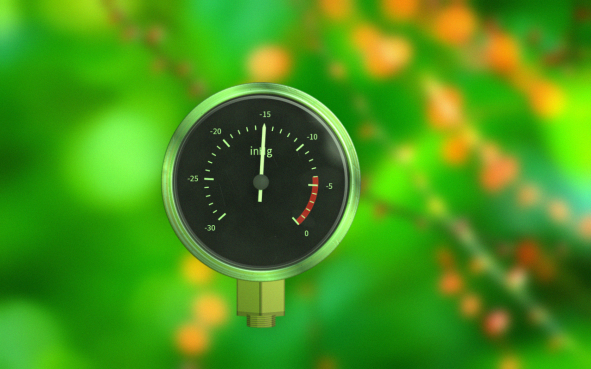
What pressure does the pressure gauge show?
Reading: -15 inHg
